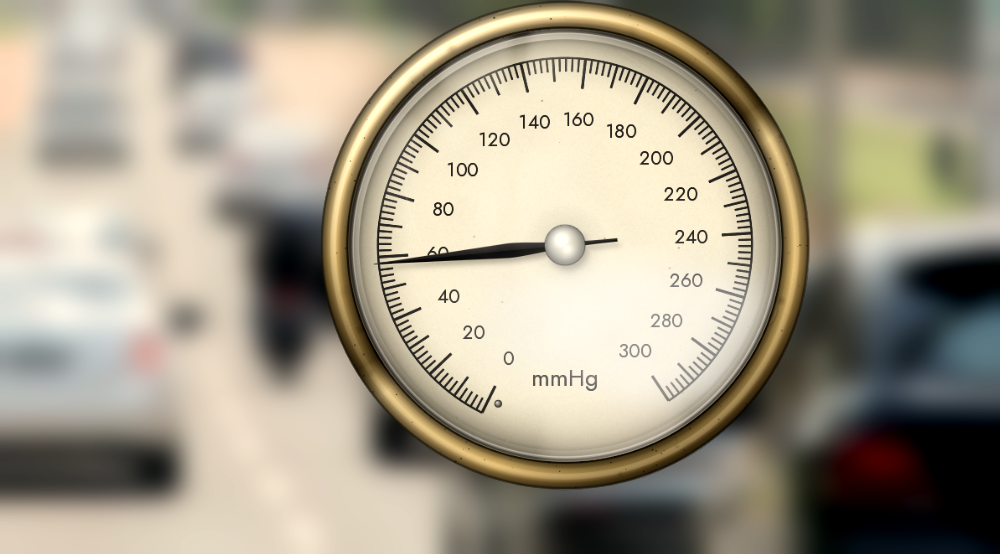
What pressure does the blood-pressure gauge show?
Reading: 58 mmHg
